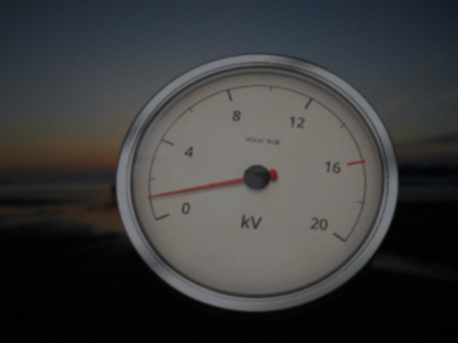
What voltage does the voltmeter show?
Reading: 1 kV
